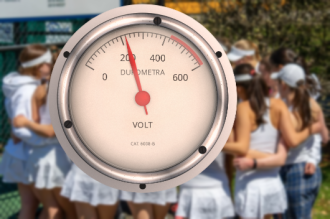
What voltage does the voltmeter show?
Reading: 220 V
